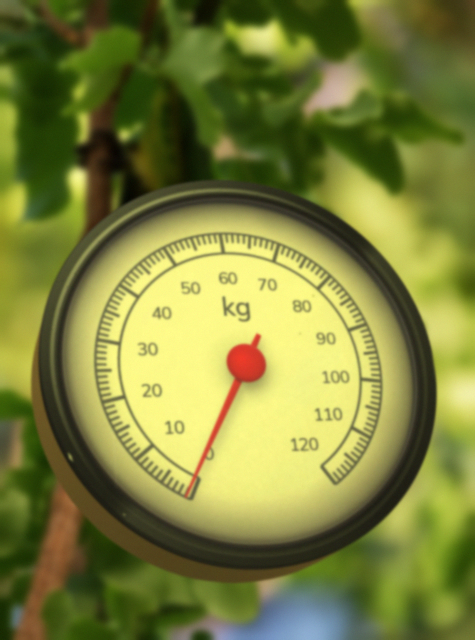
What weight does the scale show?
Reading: 1 kg
